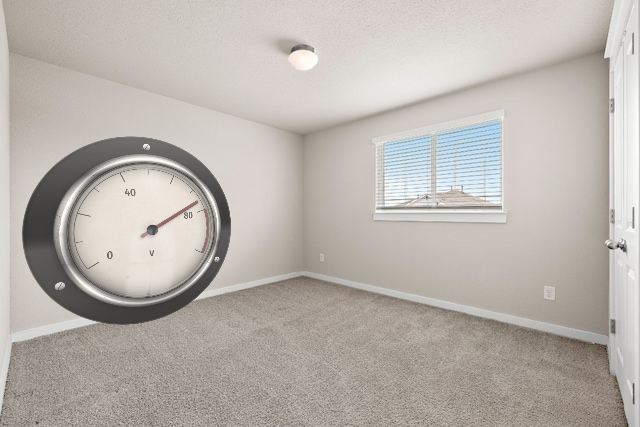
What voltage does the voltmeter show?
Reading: 75 V
